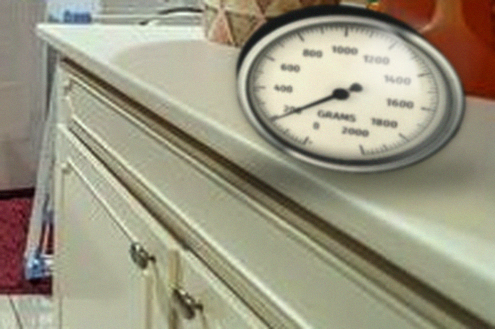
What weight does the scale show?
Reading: 200 g
